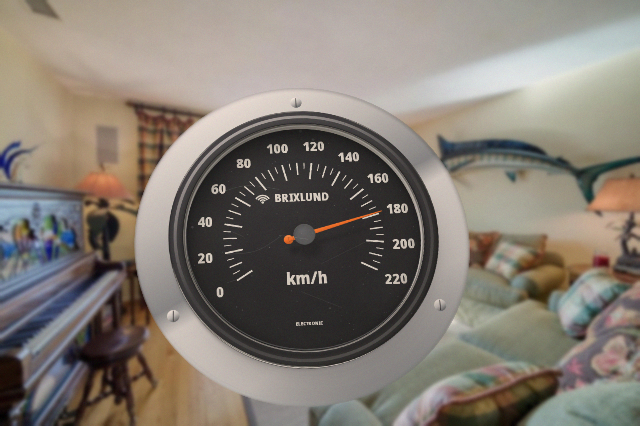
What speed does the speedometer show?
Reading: 180 km/h
